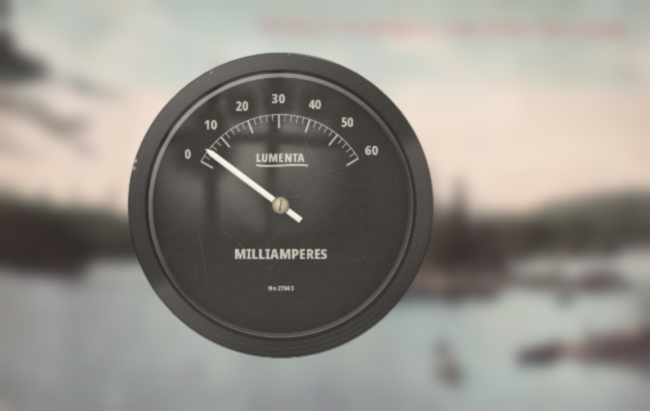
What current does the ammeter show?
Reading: 4 mA
